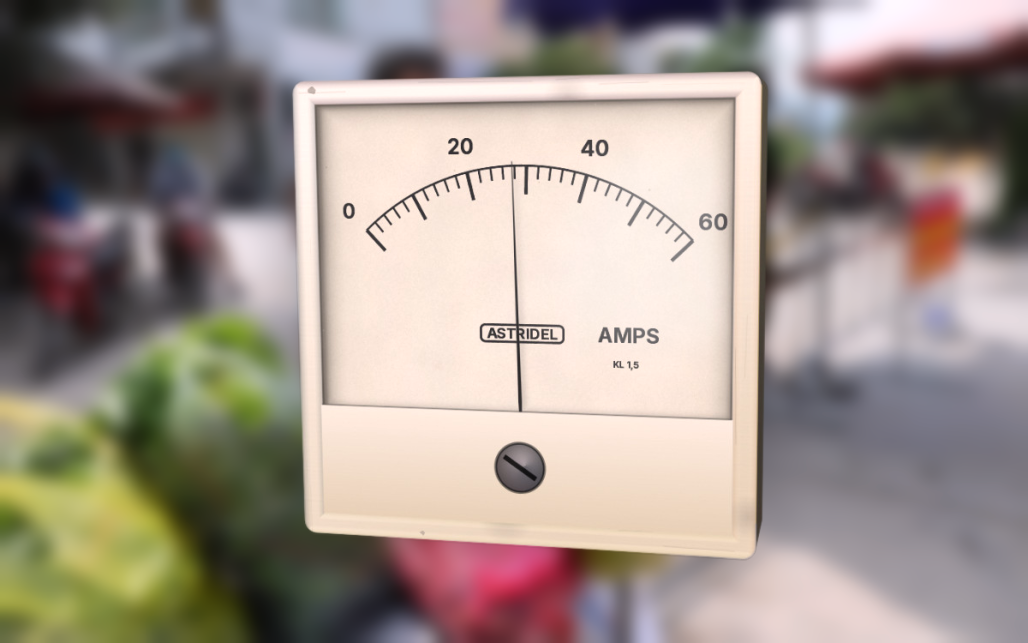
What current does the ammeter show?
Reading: 28 A
